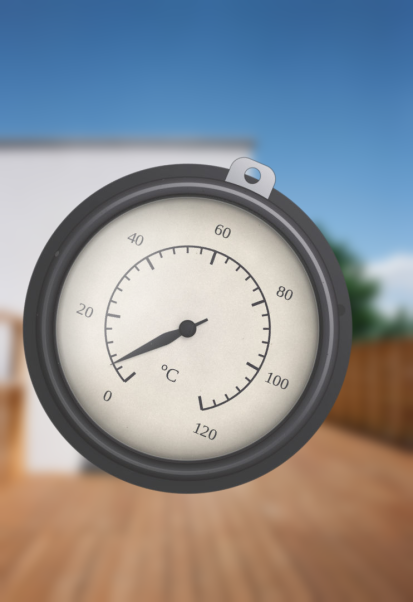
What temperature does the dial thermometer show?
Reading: 6 °C
